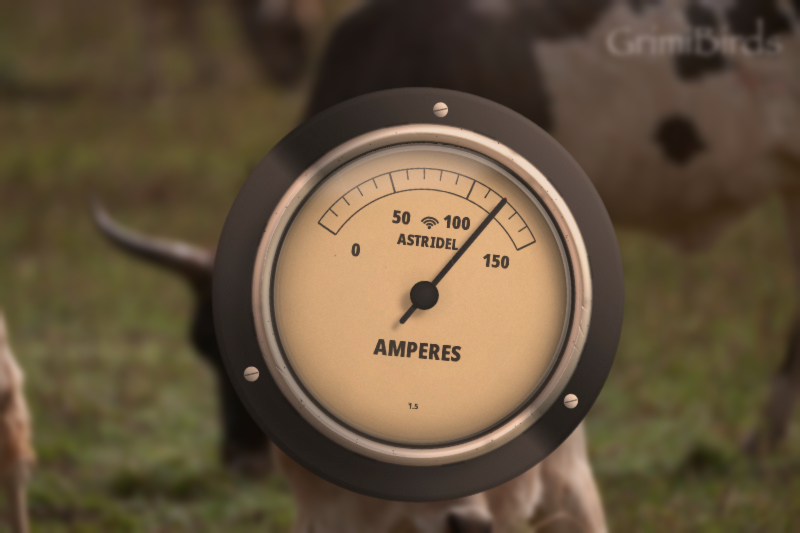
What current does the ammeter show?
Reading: 120 A
